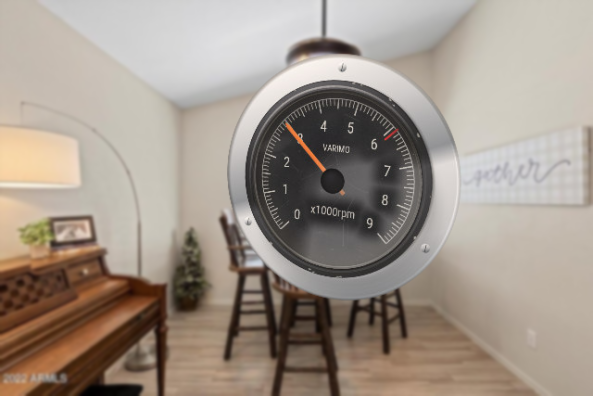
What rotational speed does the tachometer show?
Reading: 3000 rpm
